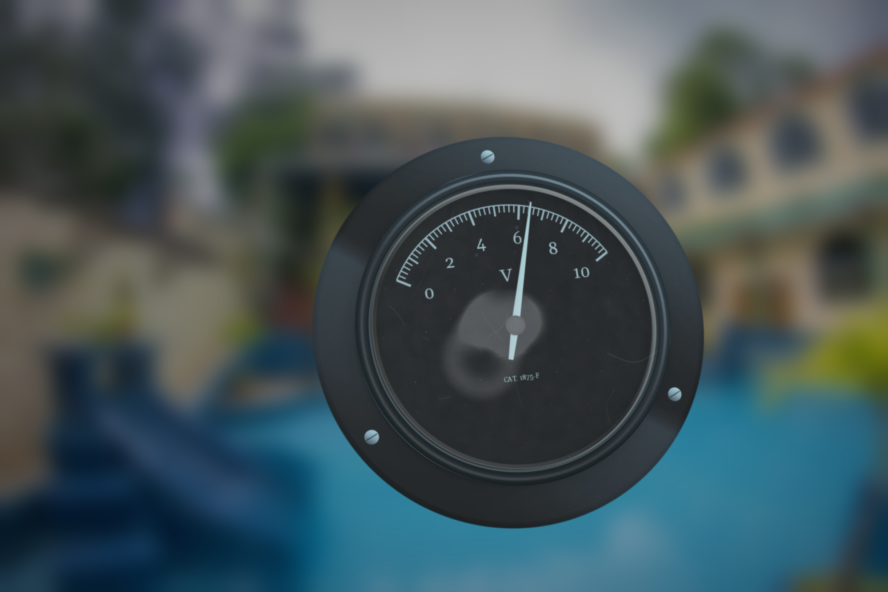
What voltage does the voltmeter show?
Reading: 6.4 V
